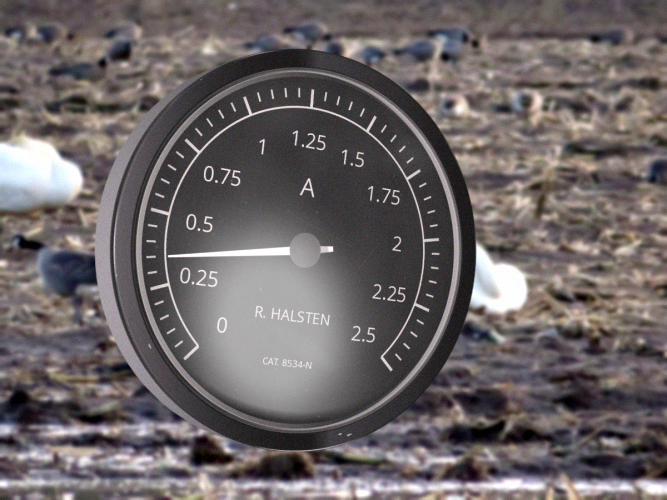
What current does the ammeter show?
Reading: 0.35 A
